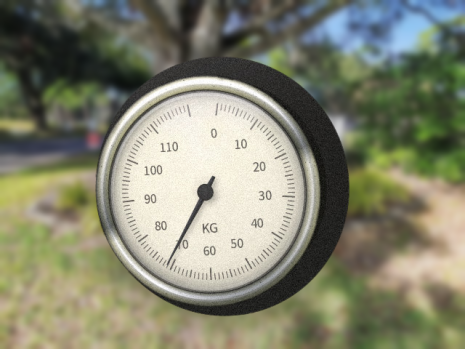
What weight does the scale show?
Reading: 71 kg
